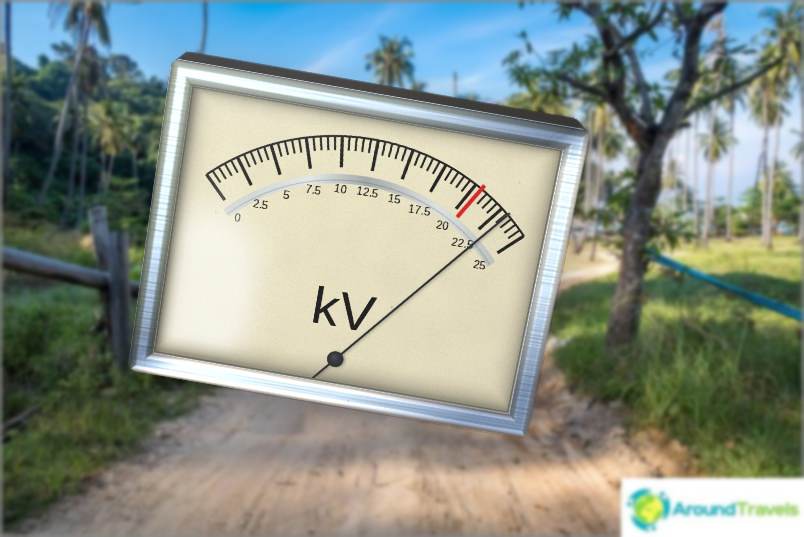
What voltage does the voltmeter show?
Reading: 23 kV
